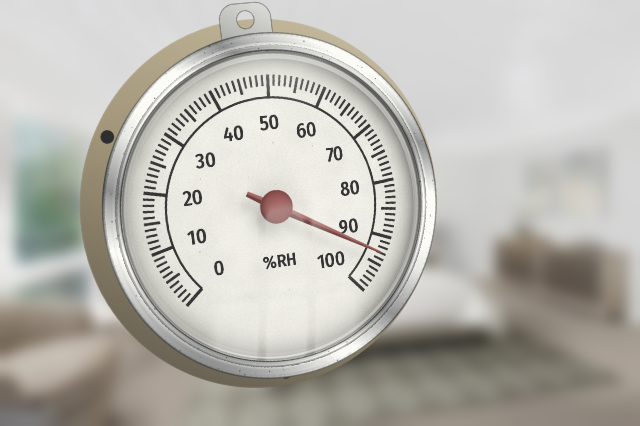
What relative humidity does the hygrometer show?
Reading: 93 %
